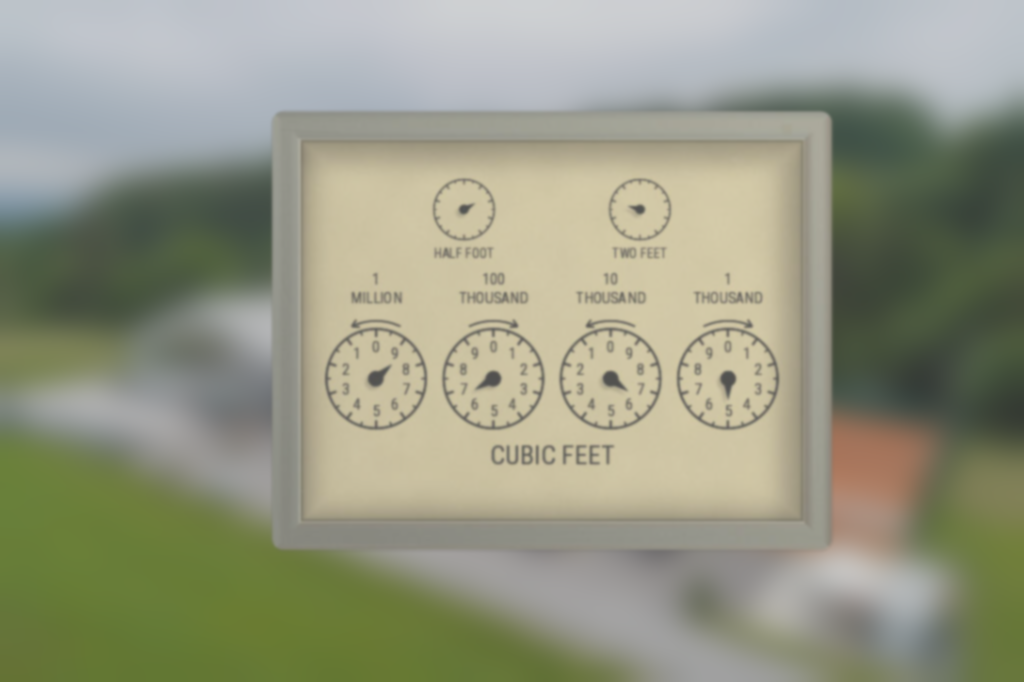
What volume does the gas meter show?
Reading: 866500 ft³
